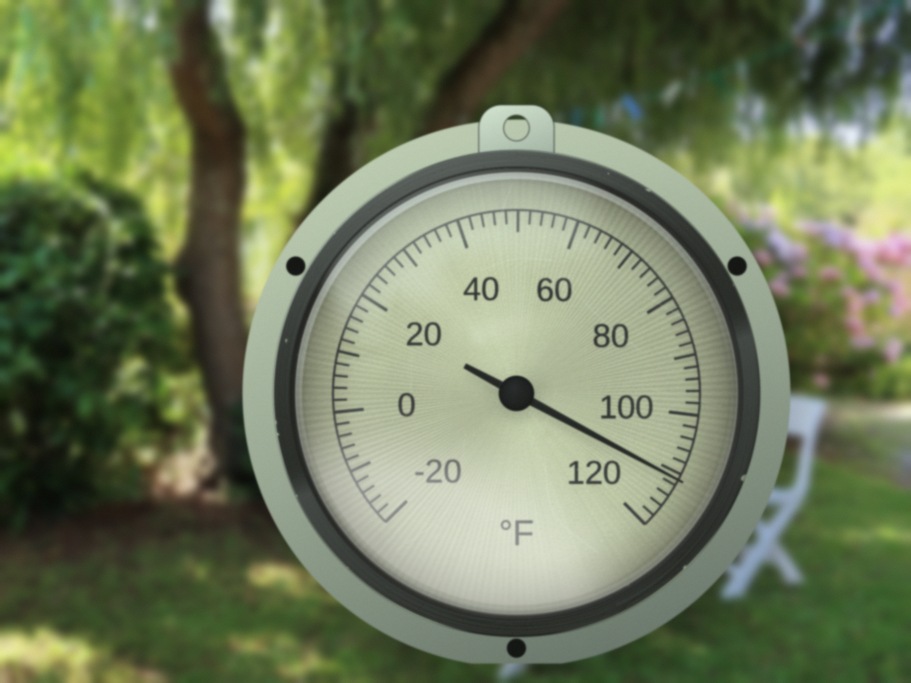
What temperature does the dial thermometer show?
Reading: 111 °F
